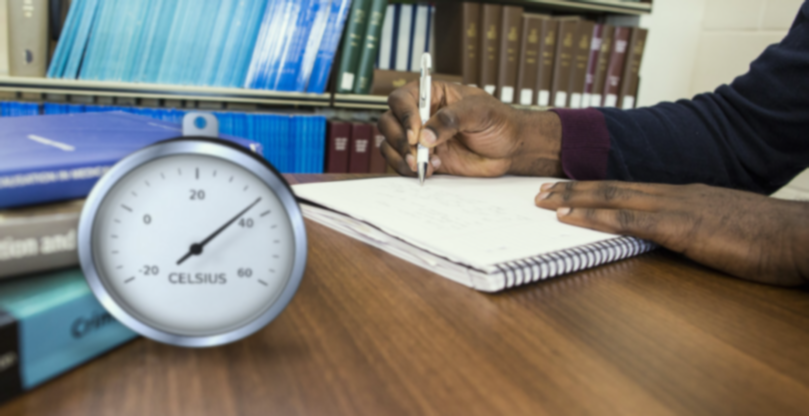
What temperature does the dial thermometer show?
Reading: 36 °C
